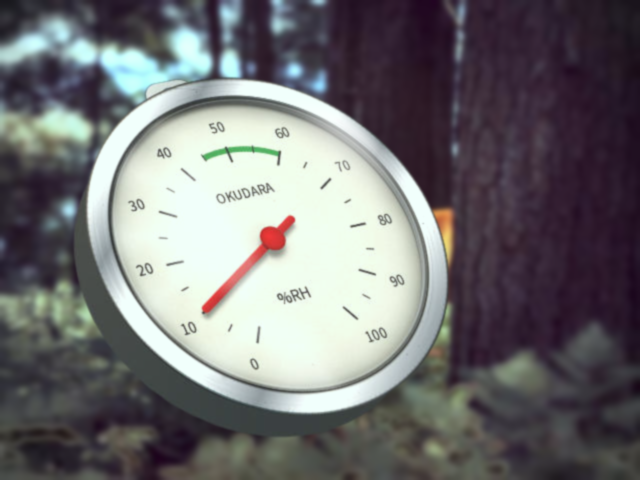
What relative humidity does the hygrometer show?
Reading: 10 %
